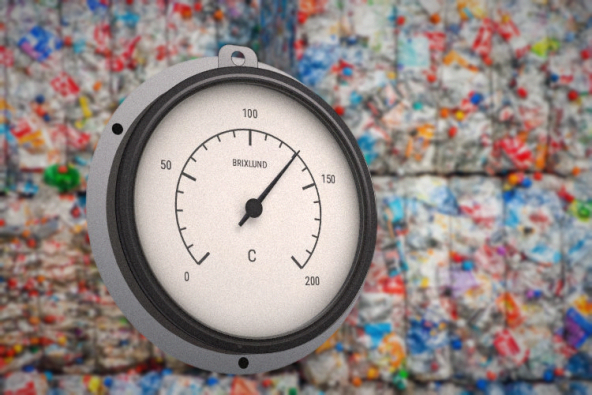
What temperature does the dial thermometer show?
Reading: 130 °C
